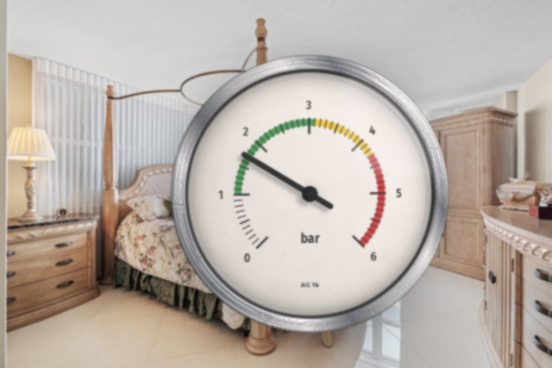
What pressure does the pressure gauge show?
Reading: 1.7 bar
